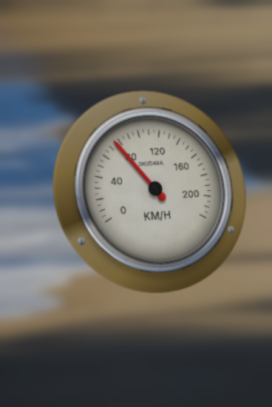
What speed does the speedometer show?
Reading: 75 km/h
